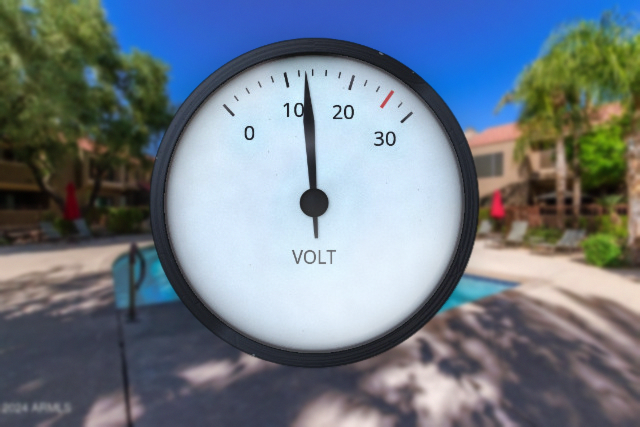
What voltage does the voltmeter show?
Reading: 13 V
